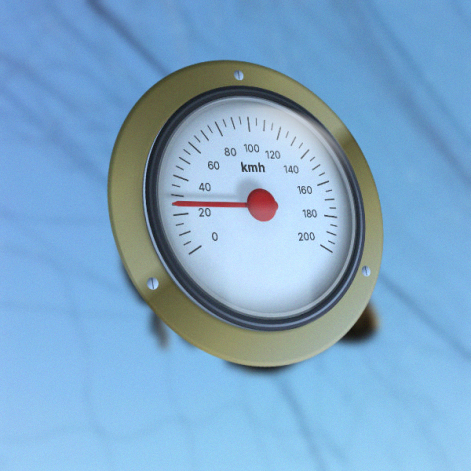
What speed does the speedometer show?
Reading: 25 km/h
